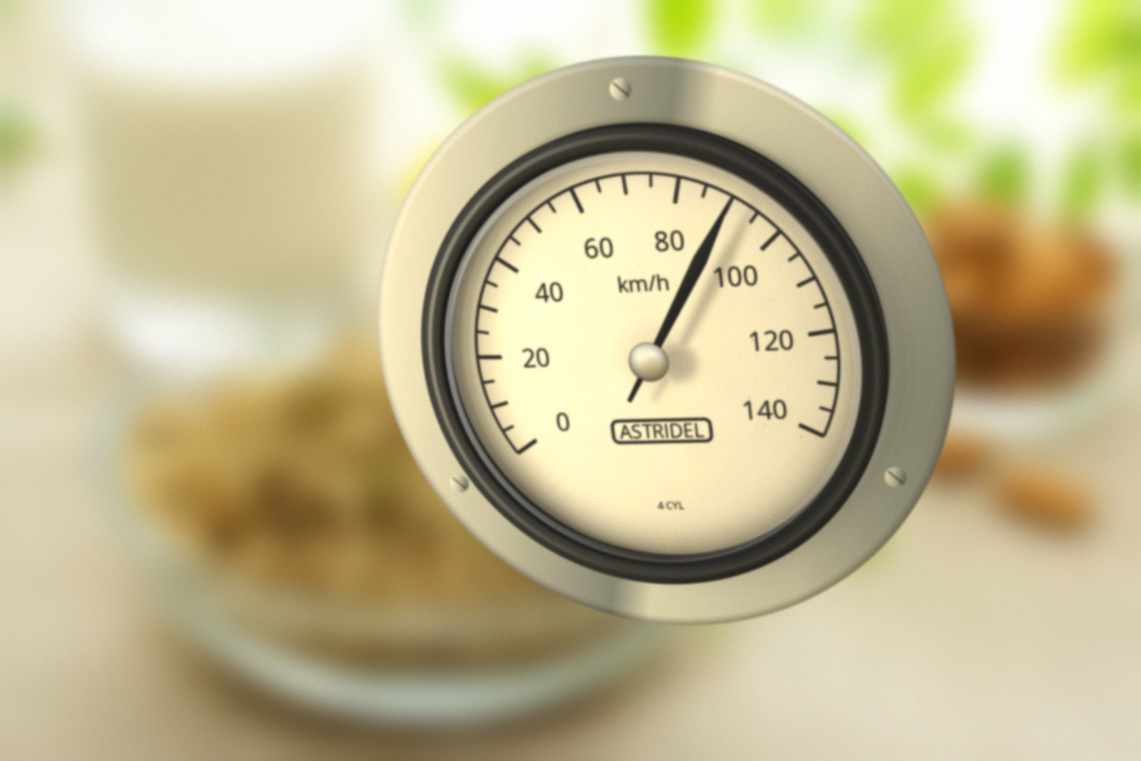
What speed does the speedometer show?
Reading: 90 km/h
